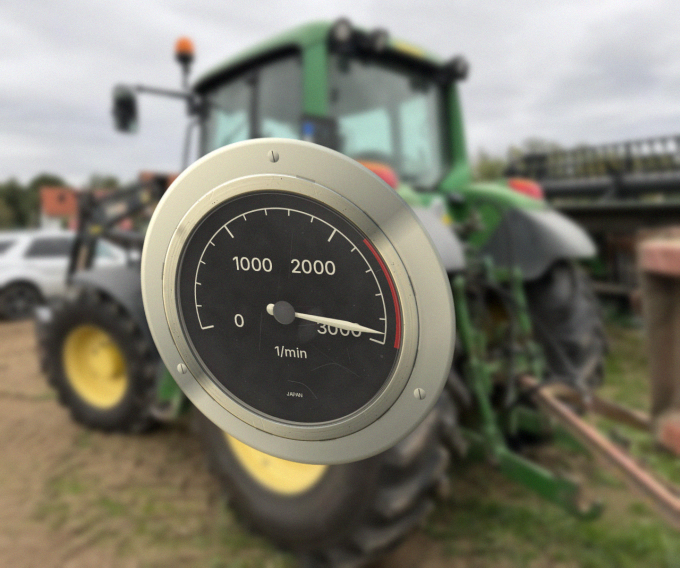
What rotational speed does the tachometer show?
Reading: 2900 rpm
